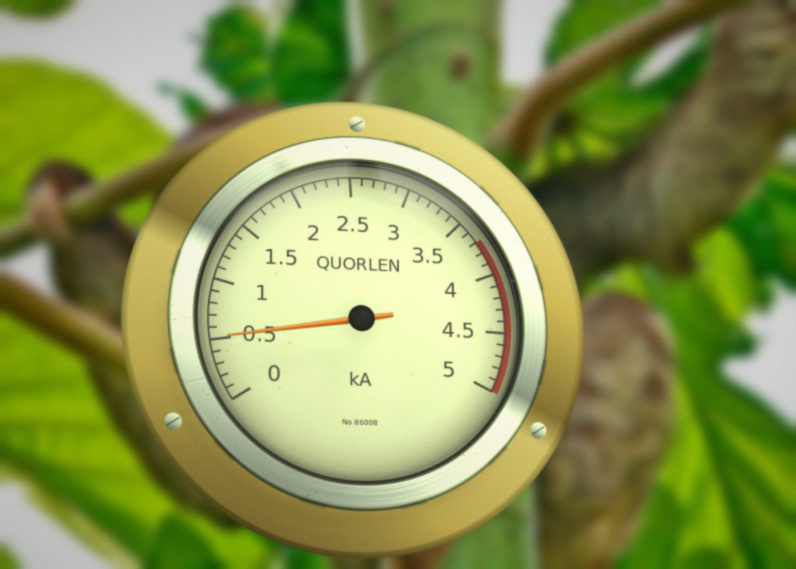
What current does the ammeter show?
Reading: 0.5 kA
